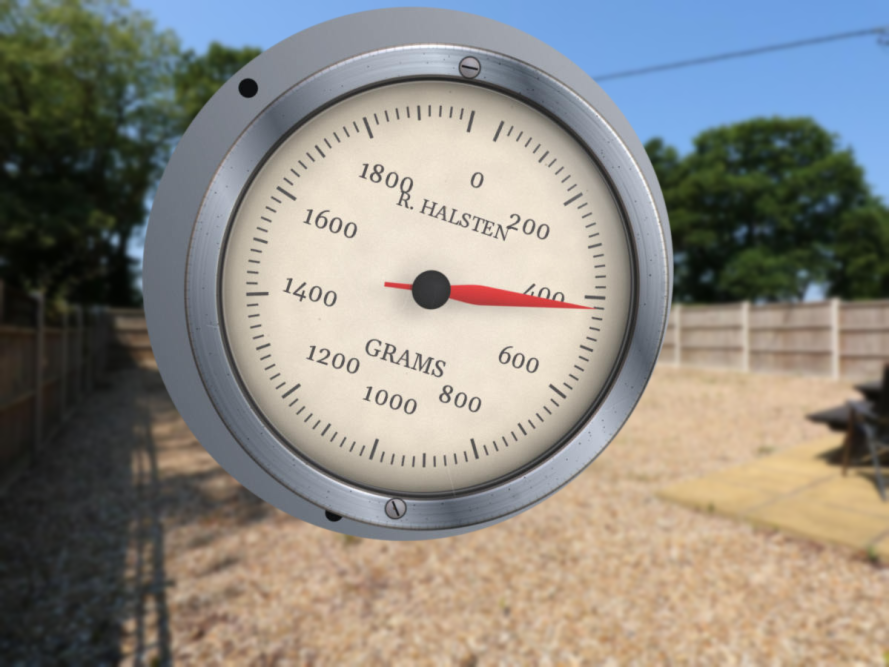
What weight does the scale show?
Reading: 420 g
